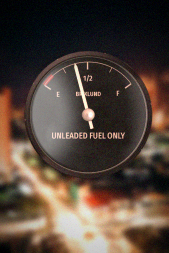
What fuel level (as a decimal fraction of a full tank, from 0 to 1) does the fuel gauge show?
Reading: 0.375
